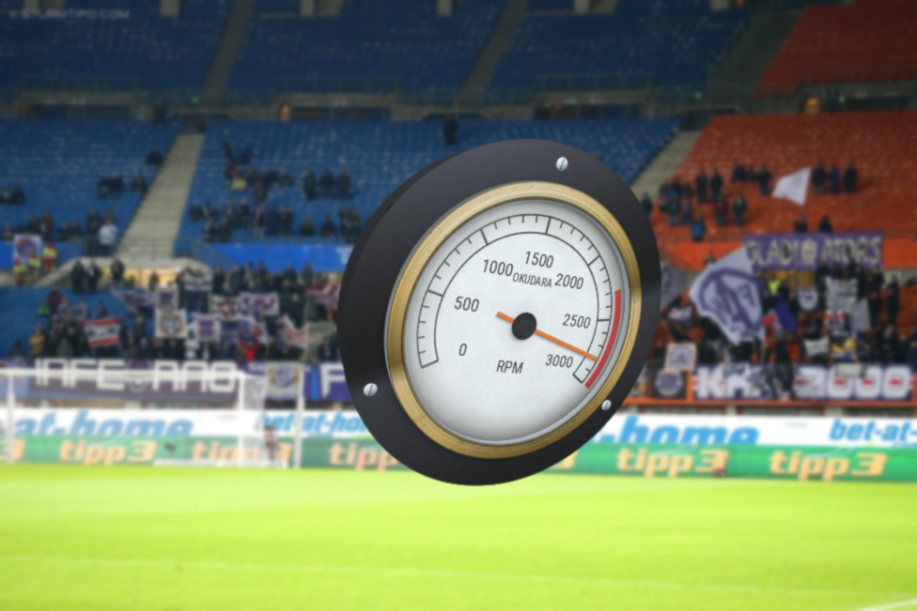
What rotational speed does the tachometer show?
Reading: 2800 rpm
